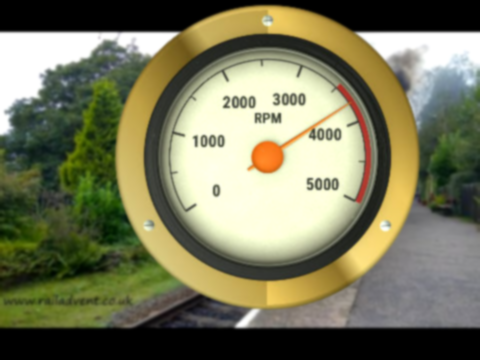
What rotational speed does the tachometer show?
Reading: 3750 rpm
